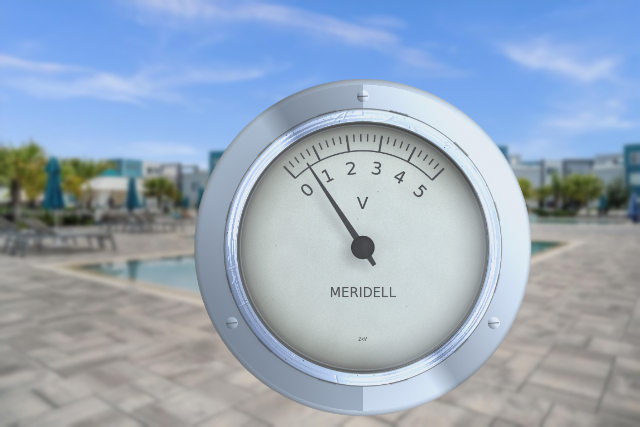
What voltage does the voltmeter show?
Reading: 0.6 V
